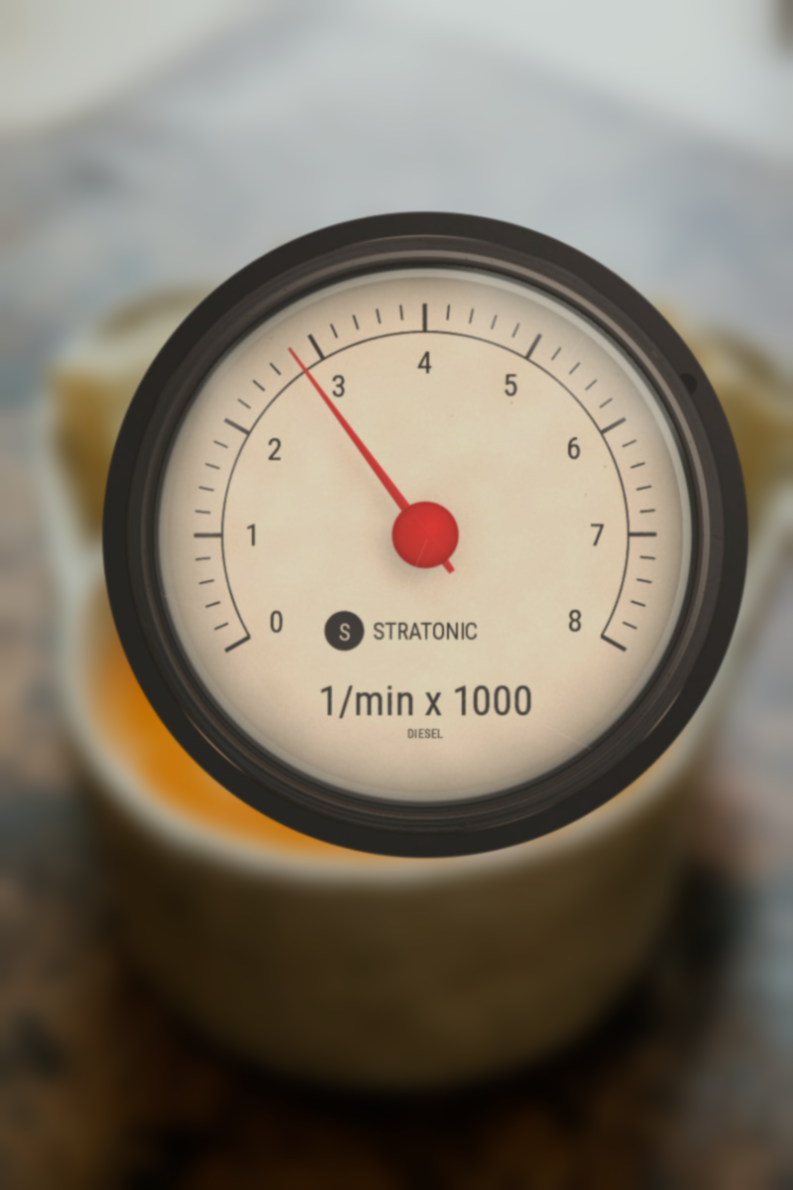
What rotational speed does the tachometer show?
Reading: 2800 rpm
